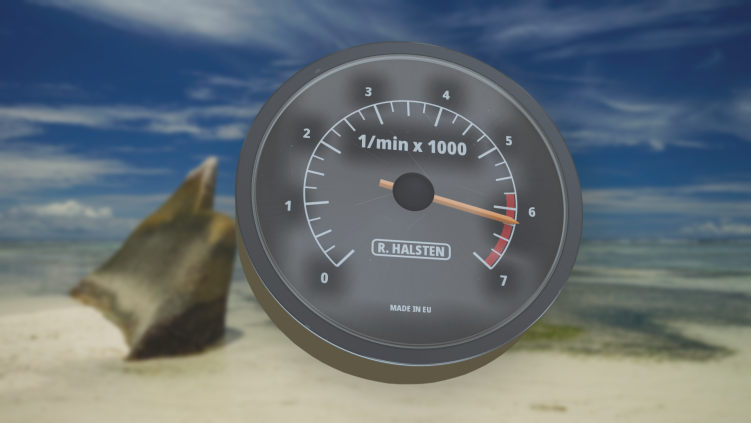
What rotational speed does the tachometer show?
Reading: 6250 rpm
